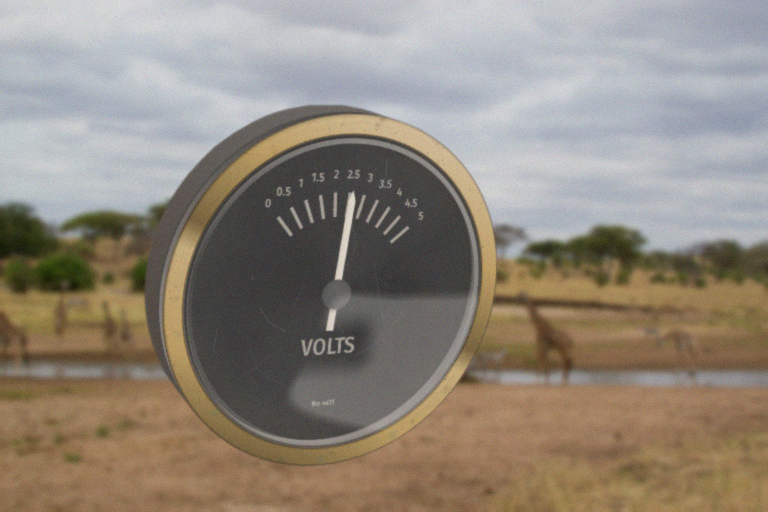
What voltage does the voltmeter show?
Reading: 2.5 V
